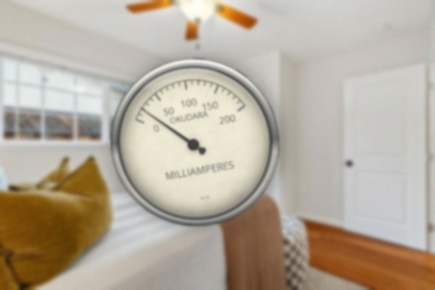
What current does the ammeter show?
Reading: 20 mA
